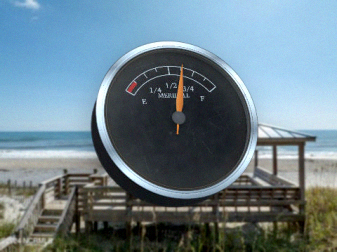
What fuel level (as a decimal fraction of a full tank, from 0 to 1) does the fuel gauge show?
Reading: 0.625
